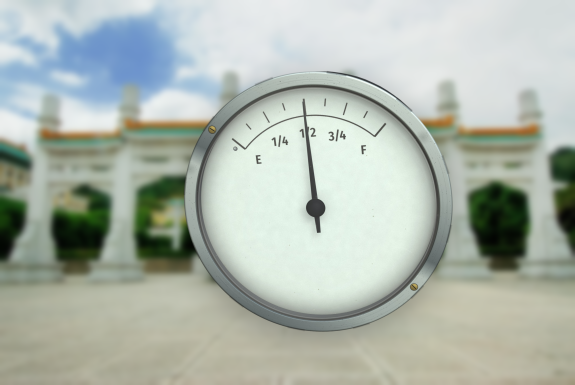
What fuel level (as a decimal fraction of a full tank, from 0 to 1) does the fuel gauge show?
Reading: 0.5
